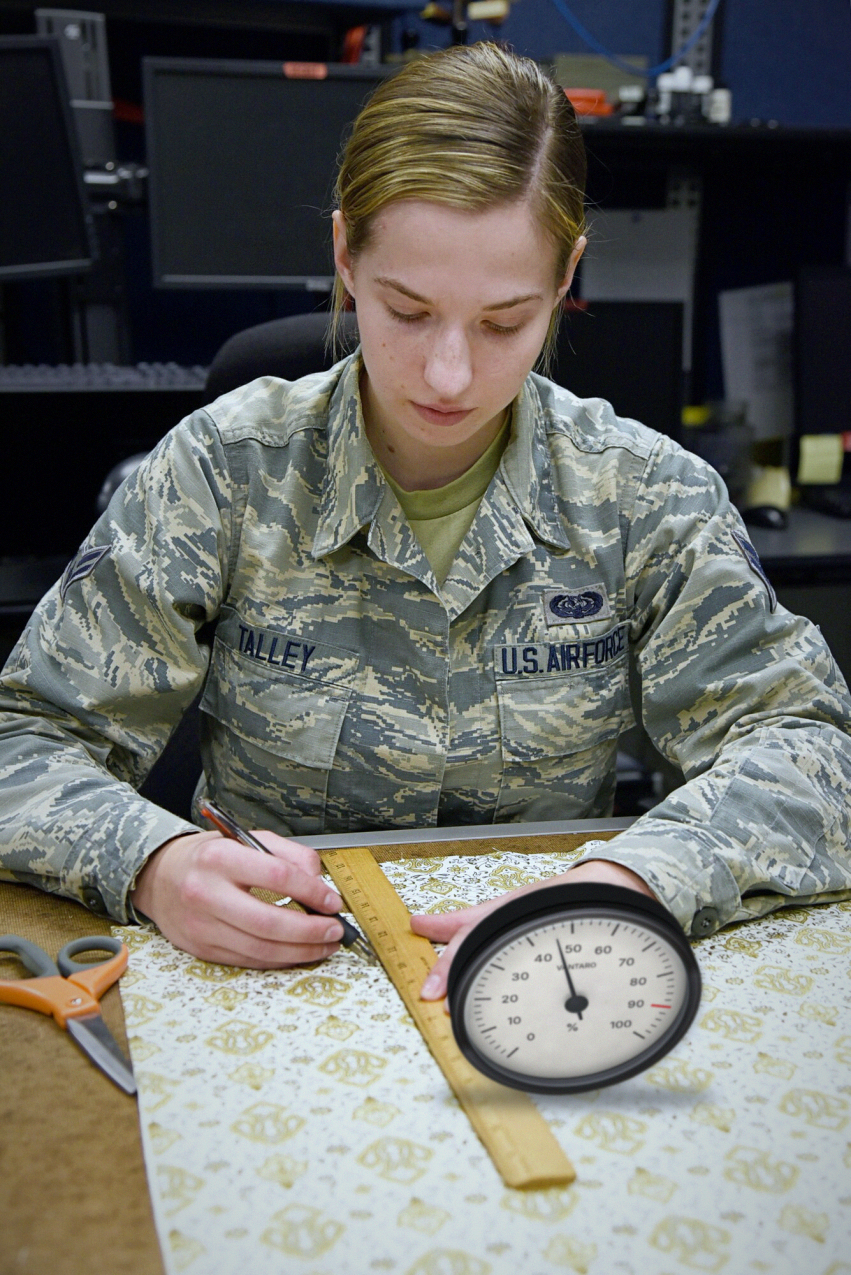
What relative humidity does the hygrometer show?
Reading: 46 %
